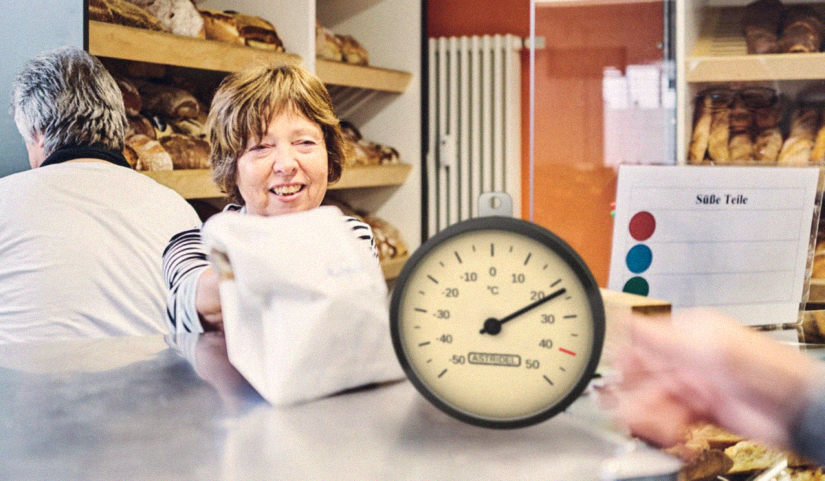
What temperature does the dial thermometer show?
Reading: 22.5 °C
